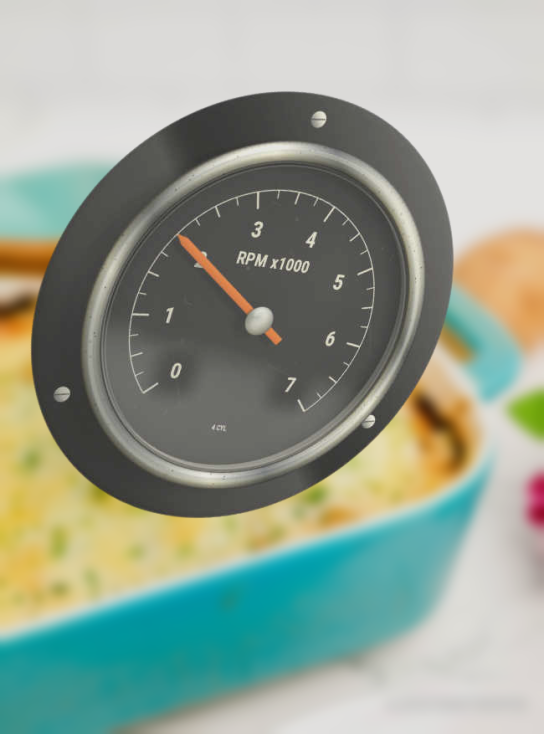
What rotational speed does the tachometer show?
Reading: 2000 rpm
